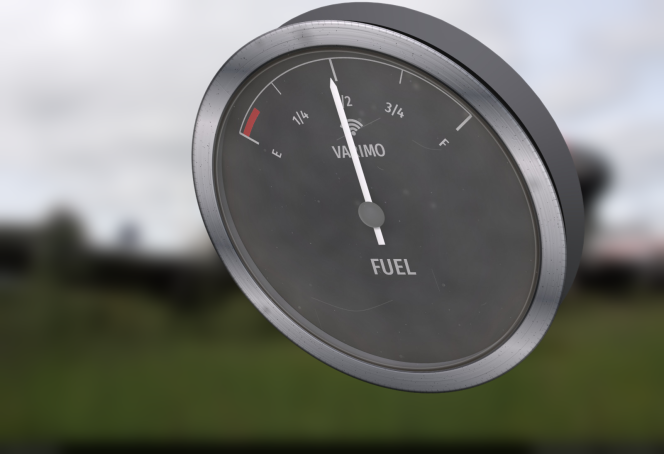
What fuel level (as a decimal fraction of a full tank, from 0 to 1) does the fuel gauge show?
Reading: 0.5
